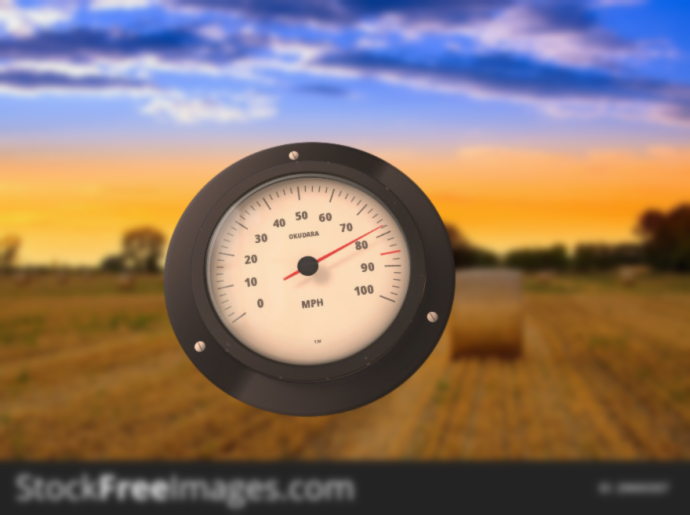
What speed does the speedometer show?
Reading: 78 mph
